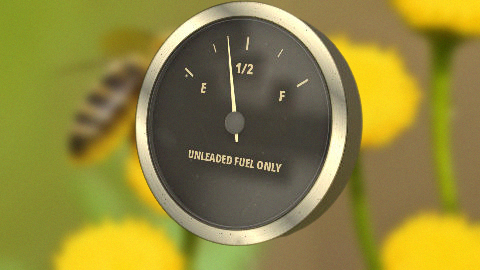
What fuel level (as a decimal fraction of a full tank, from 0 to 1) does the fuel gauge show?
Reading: 0.375
